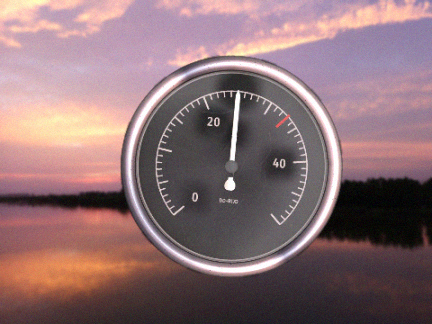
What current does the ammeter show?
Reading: 25 A
